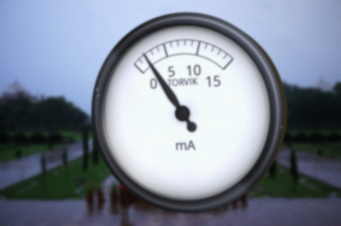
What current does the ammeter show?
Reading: 2 mA
